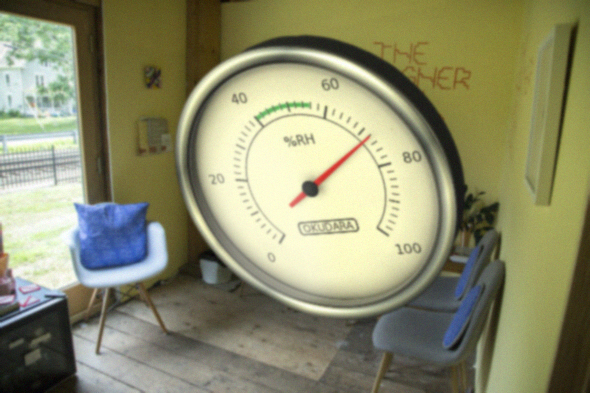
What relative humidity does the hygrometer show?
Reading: 72 %
